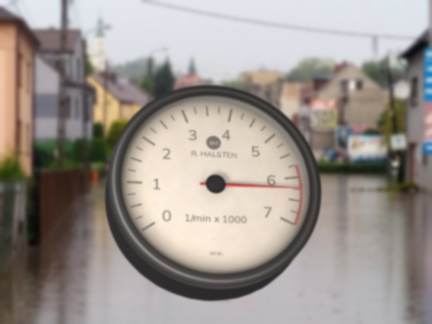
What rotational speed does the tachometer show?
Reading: 6250 rpm
